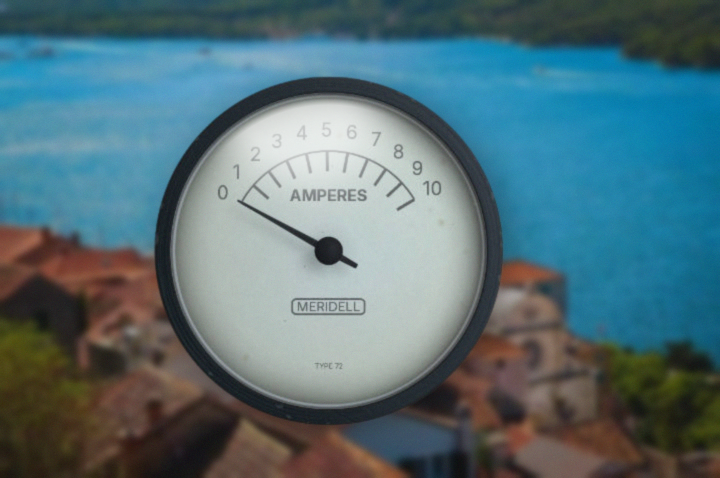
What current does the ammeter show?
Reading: 0 A
